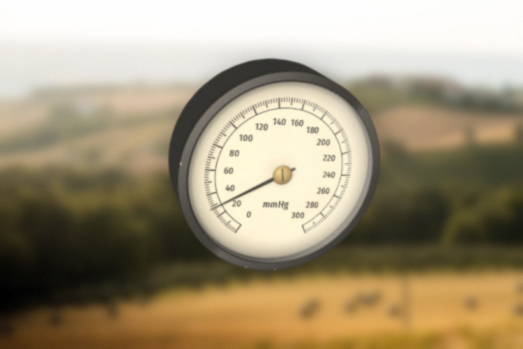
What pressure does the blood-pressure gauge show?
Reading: 30 mmHg
